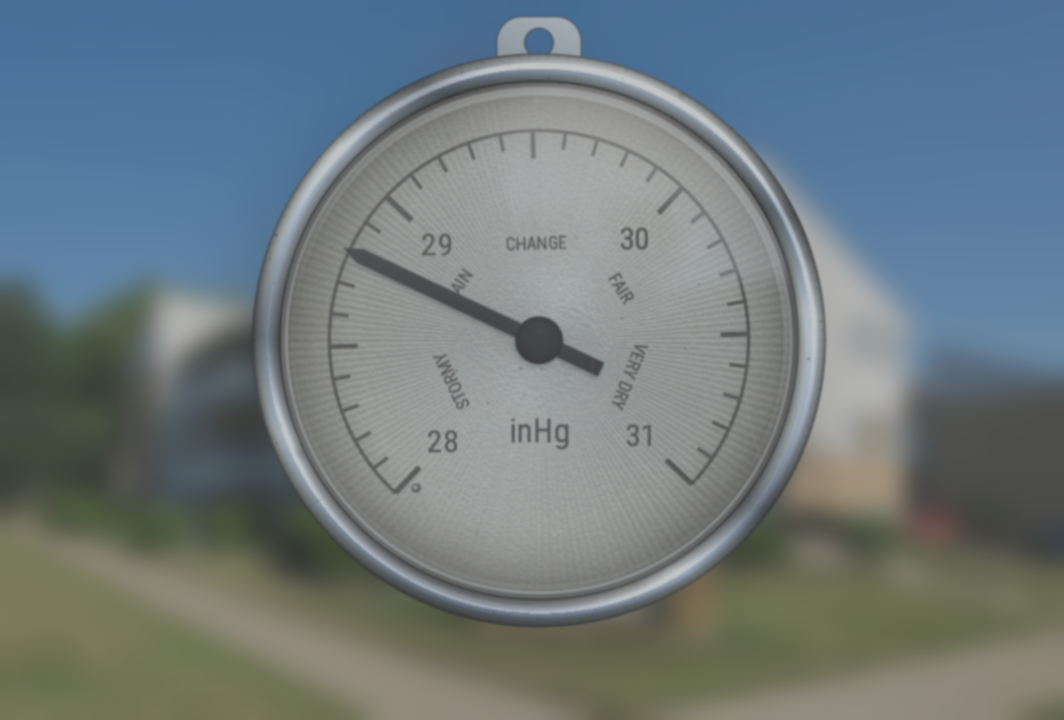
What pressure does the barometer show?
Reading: 28.8 inHg
